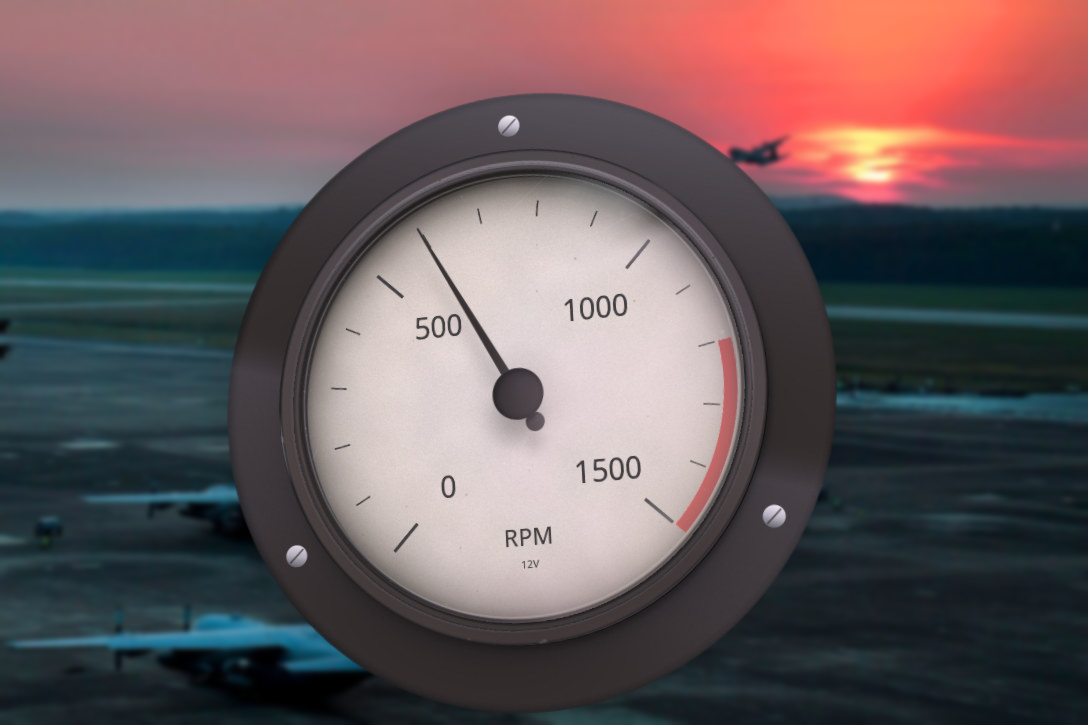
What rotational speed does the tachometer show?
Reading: 600 rpm
